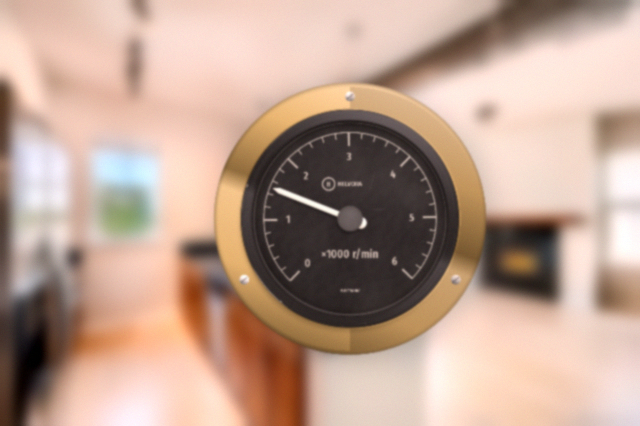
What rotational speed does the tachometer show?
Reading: 1500 rpm
